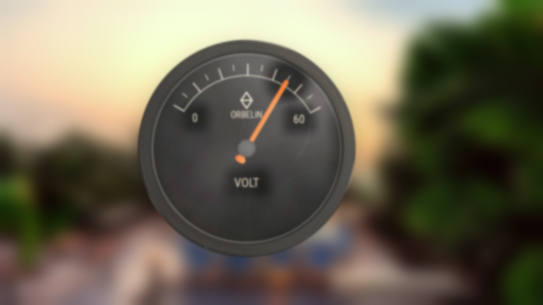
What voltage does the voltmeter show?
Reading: 45 V
